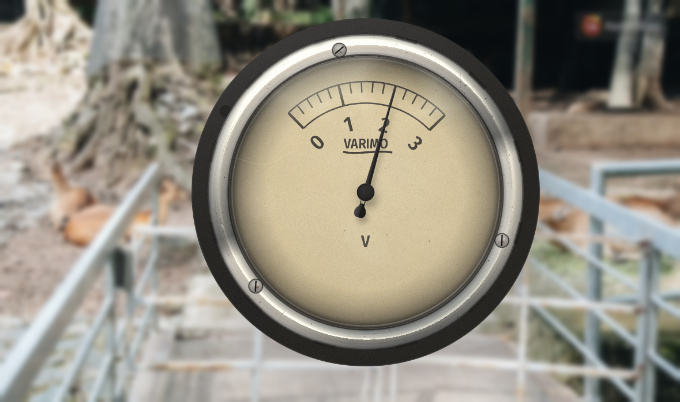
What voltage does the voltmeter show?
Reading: 2 V
